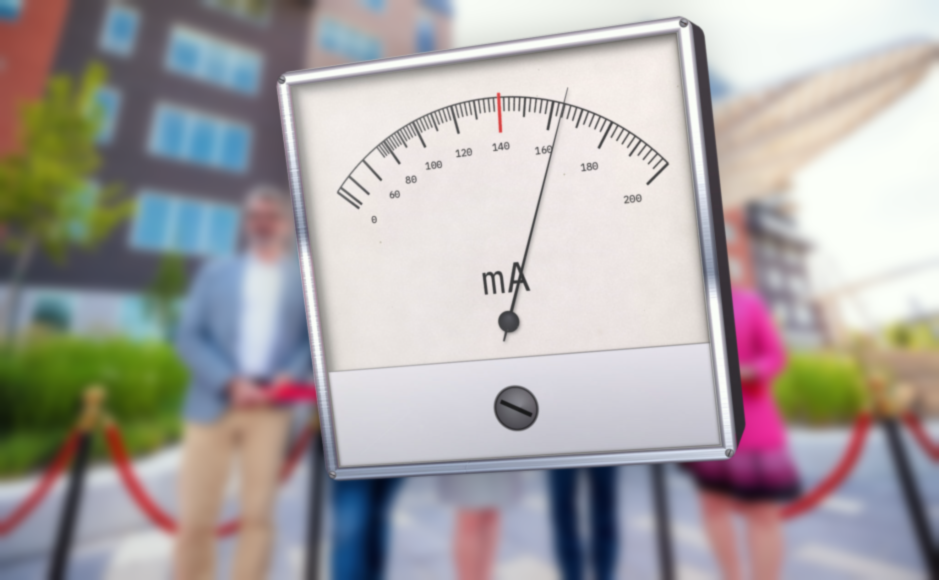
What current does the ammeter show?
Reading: 164 mA
